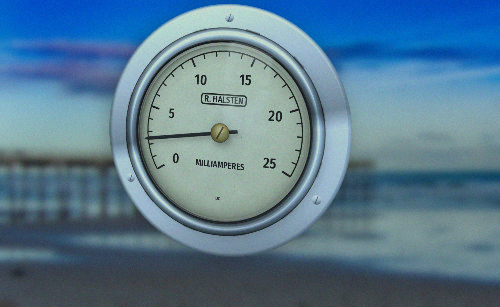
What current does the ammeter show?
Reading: 2.5 mA
